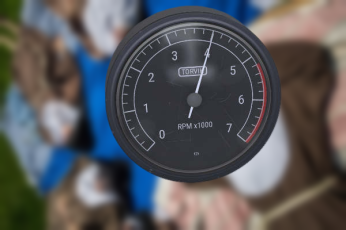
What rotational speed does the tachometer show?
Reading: 4000 rpm
